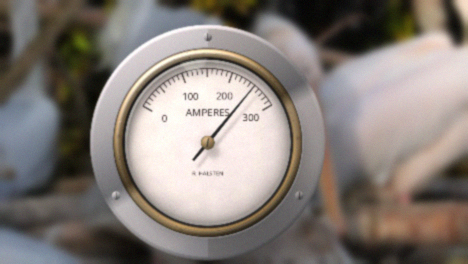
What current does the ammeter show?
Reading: 250 A
